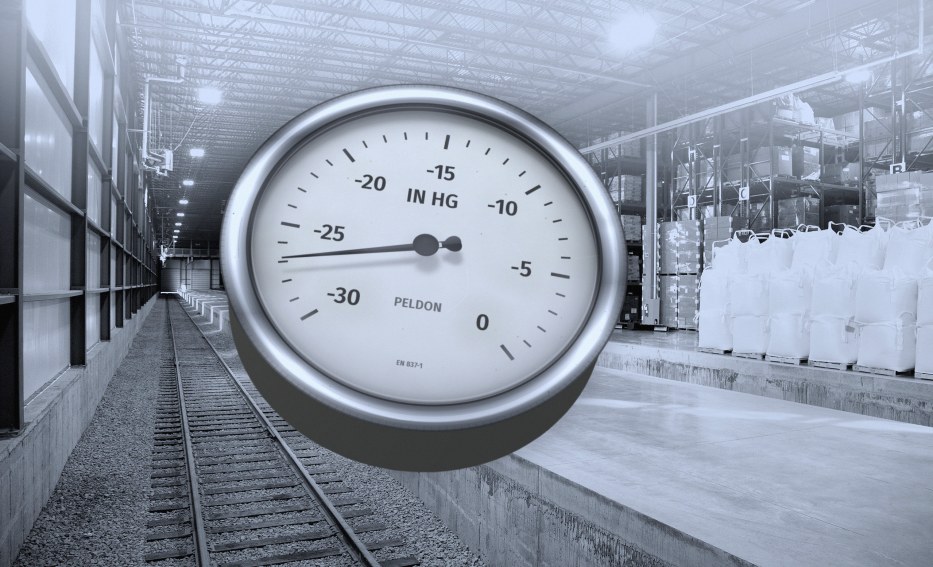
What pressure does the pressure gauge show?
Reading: -27 inHg
